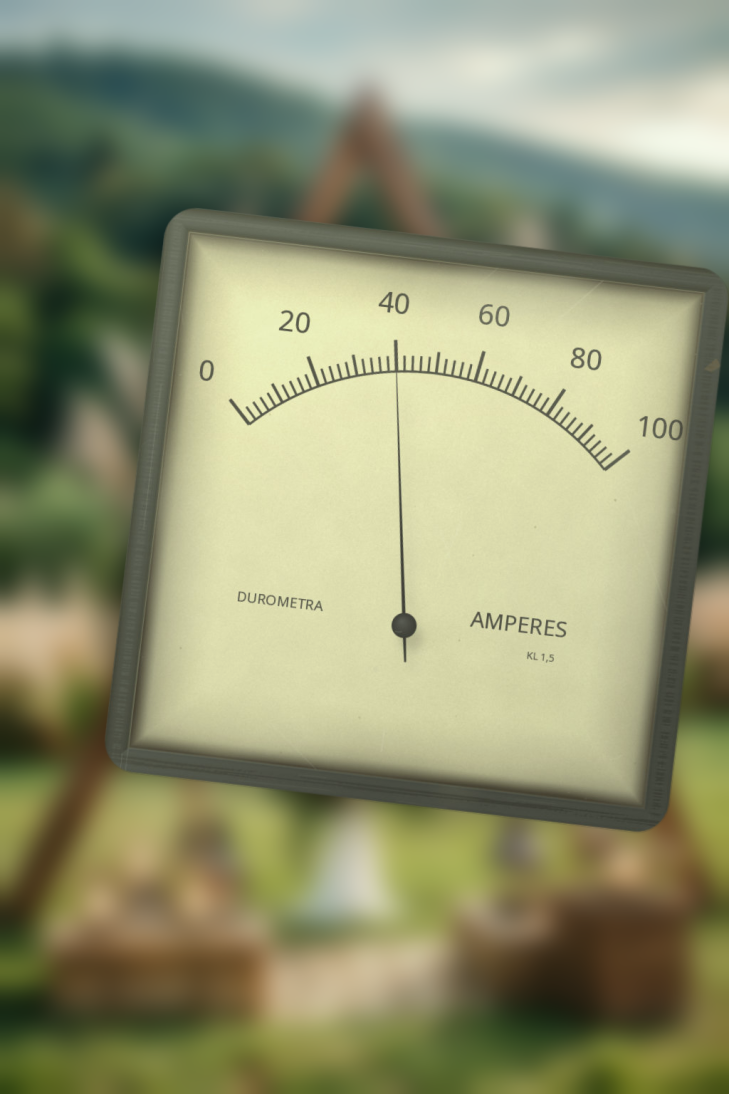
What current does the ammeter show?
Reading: 40 A
